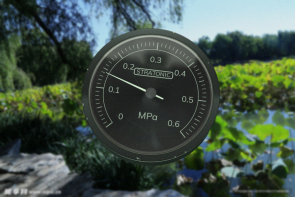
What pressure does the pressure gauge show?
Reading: 0.14 MPa
